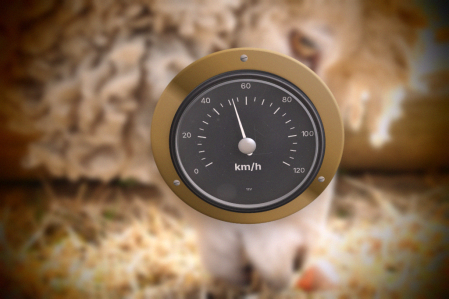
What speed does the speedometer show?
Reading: 52.5 km/h
